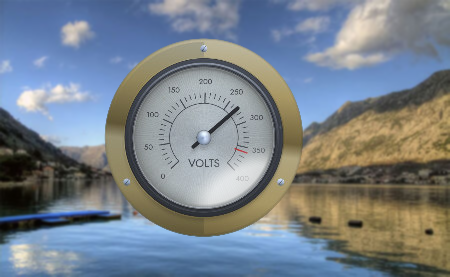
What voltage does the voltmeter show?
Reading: 270 V
